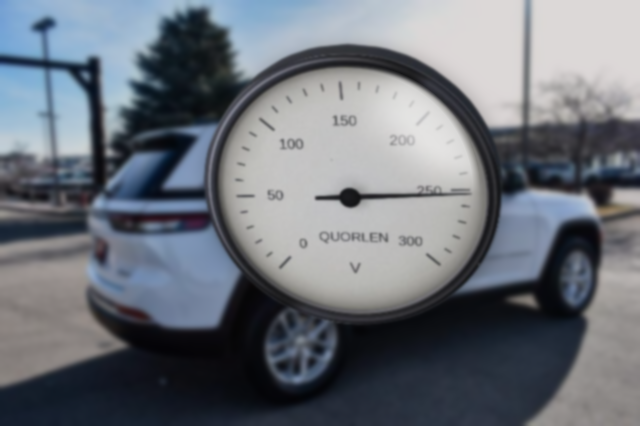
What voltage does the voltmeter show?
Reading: 250 V
